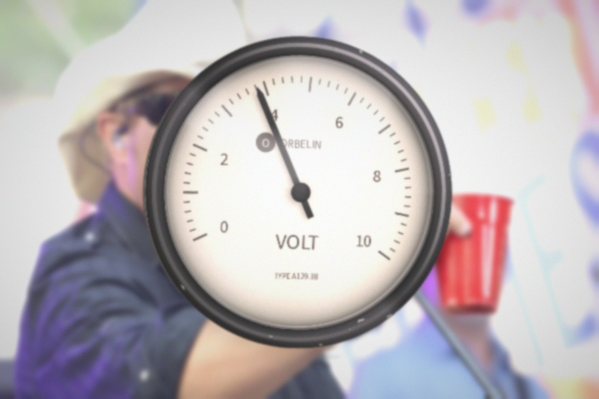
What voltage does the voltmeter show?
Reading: 3.8 V
